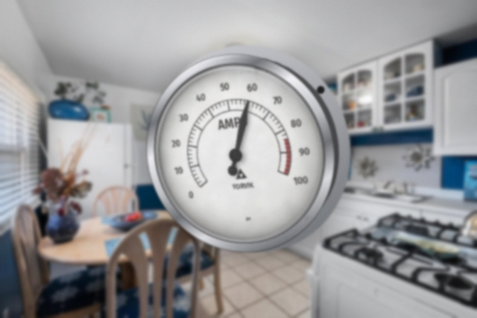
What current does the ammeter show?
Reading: 60 A
